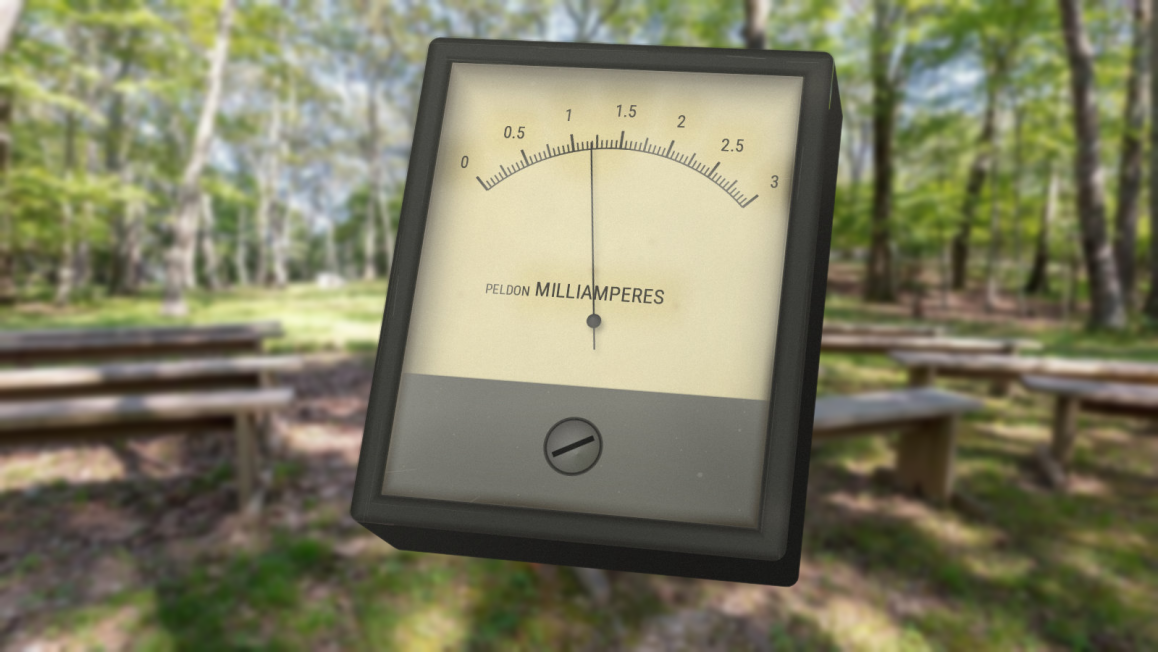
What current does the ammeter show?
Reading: 1.2 mA
